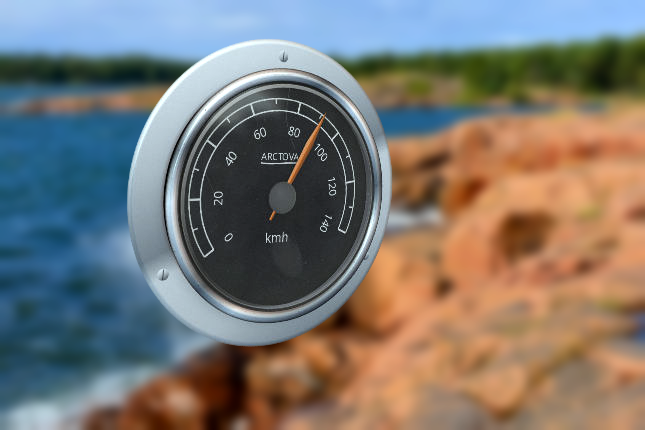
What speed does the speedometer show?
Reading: 90 km/h
